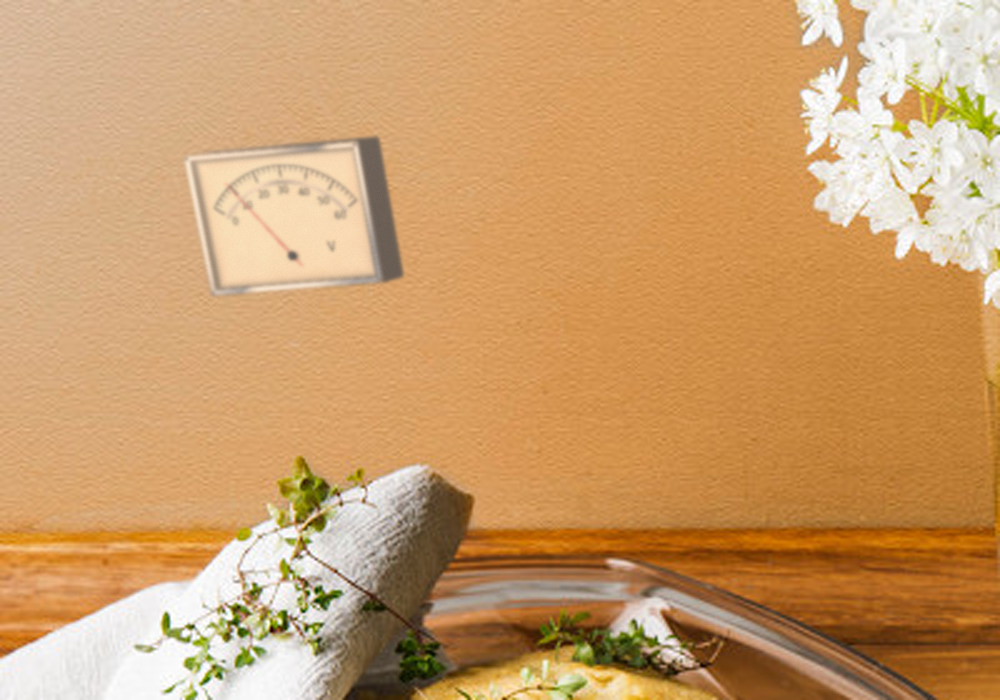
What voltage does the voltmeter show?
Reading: 10 V
